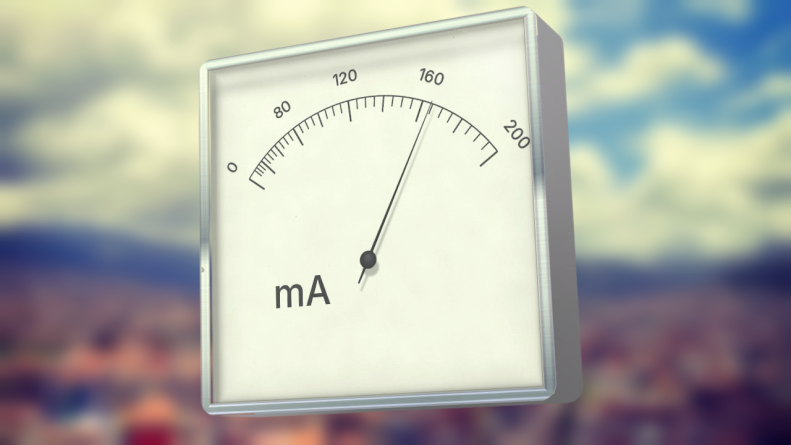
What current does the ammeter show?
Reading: 165 mA
